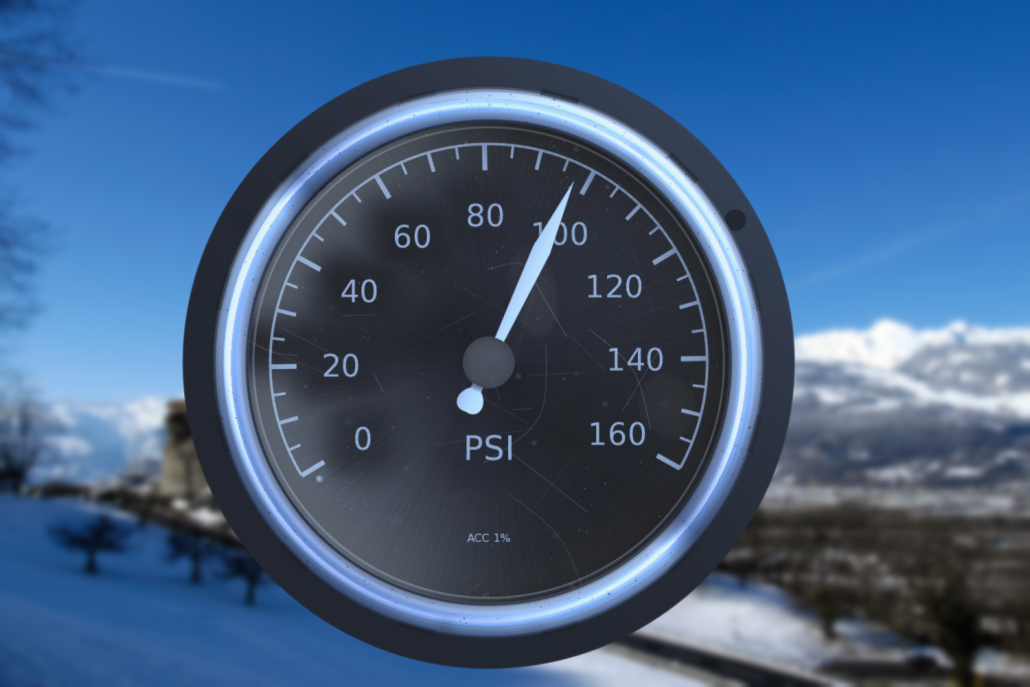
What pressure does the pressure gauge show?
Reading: 97.5 psi
